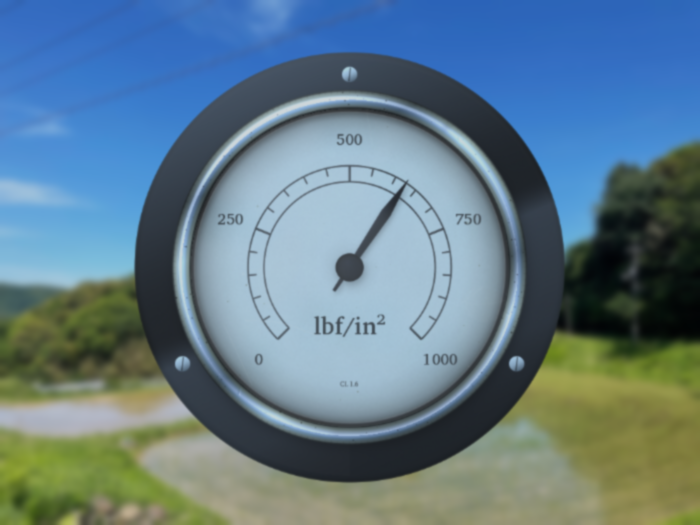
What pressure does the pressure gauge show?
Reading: 625 psi
